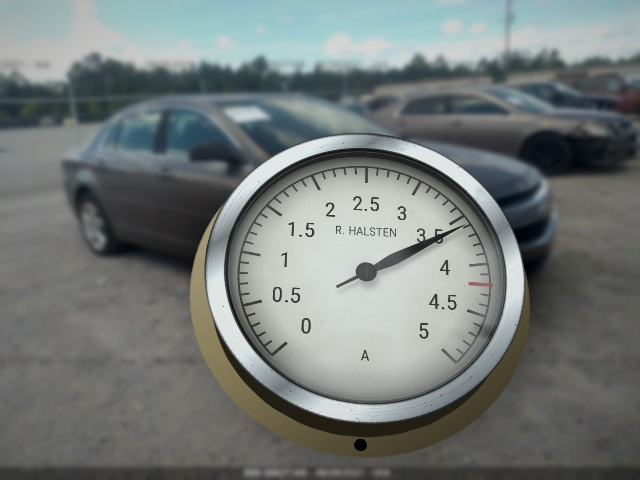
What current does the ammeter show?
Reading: 3.6 A
